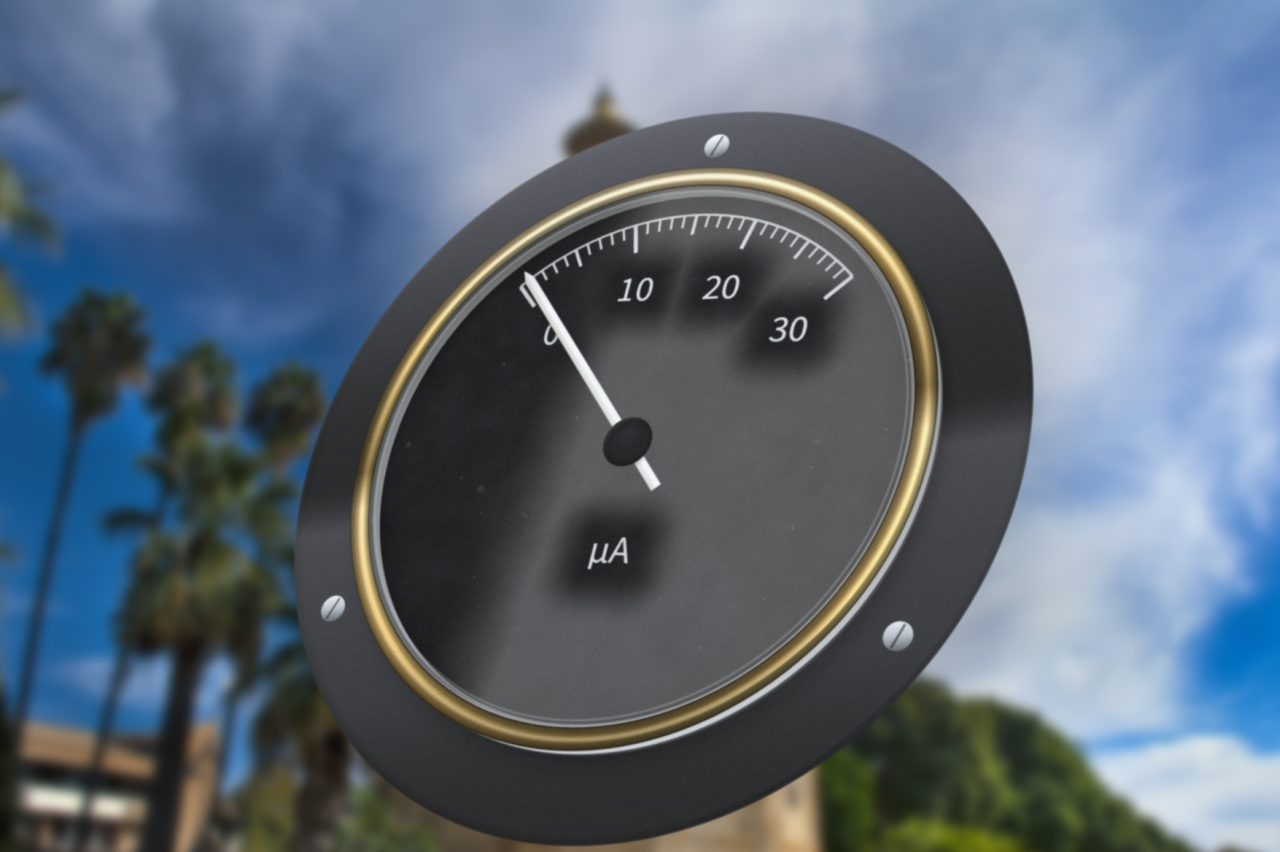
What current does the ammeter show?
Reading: 1 µA
